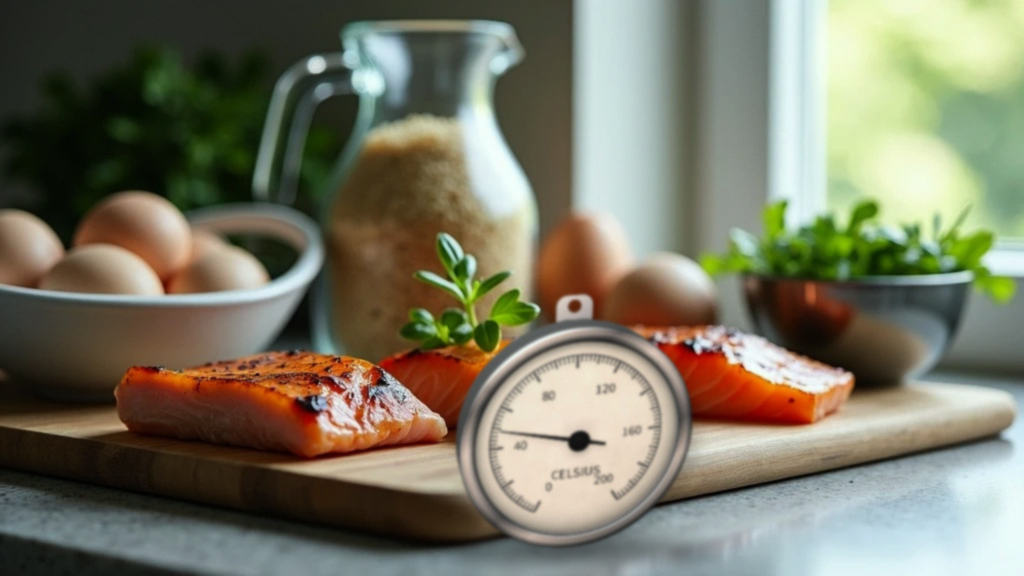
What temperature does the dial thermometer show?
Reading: 50 °C
